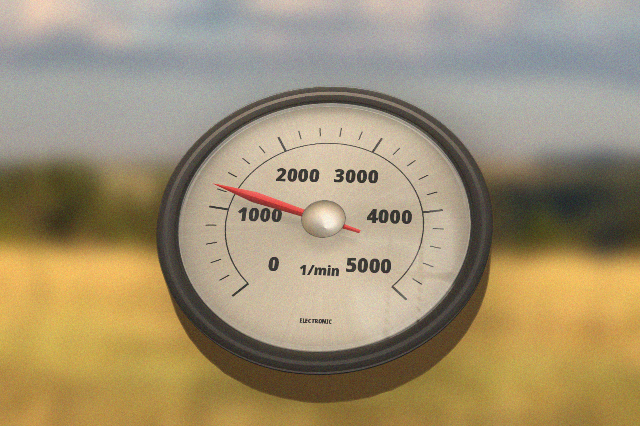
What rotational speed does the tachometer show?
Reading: 1200 rpm
